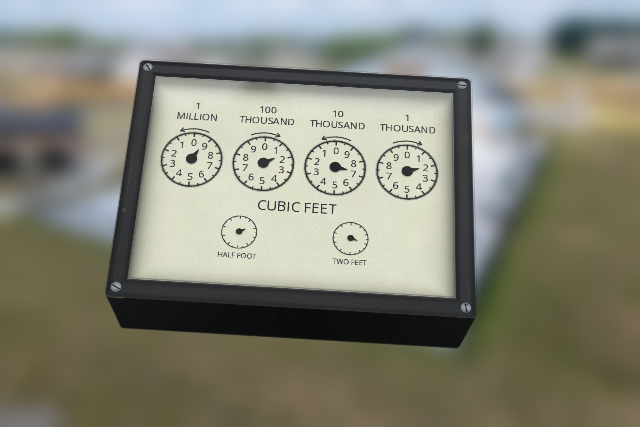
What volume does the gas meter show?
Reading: 917200 ft³
